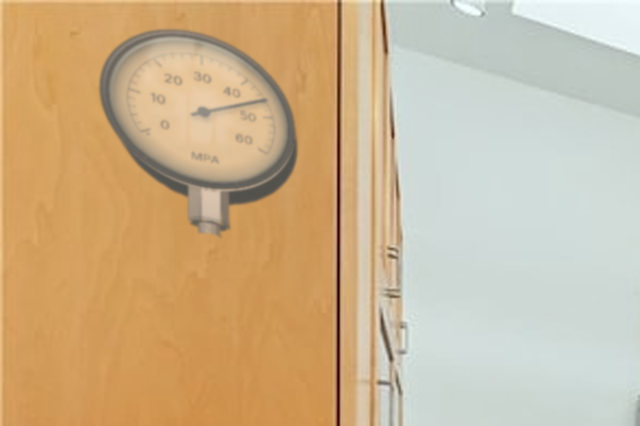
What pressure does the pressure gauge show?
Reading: 46 MPa
